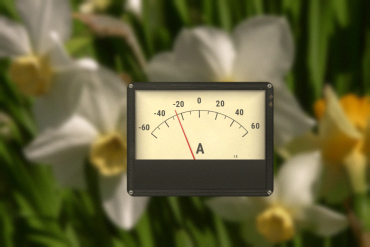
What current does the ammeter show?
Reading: -25 A
